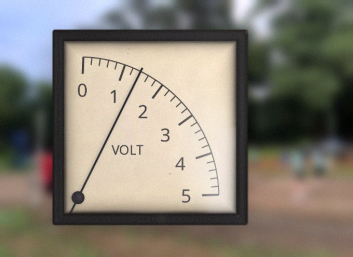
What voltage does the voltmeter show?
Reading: 1.4 V
